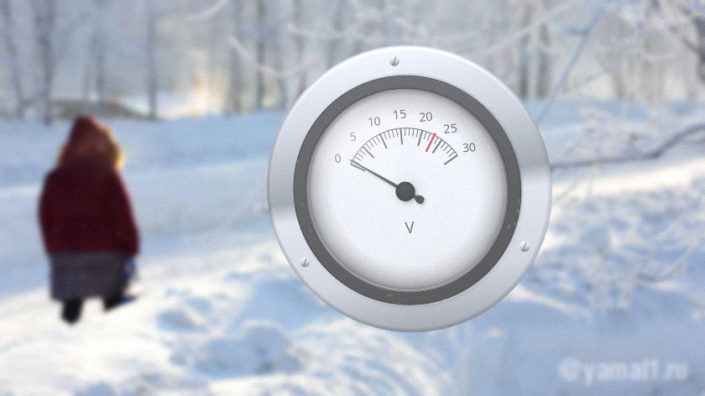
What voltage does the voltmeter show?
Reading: 1 V
